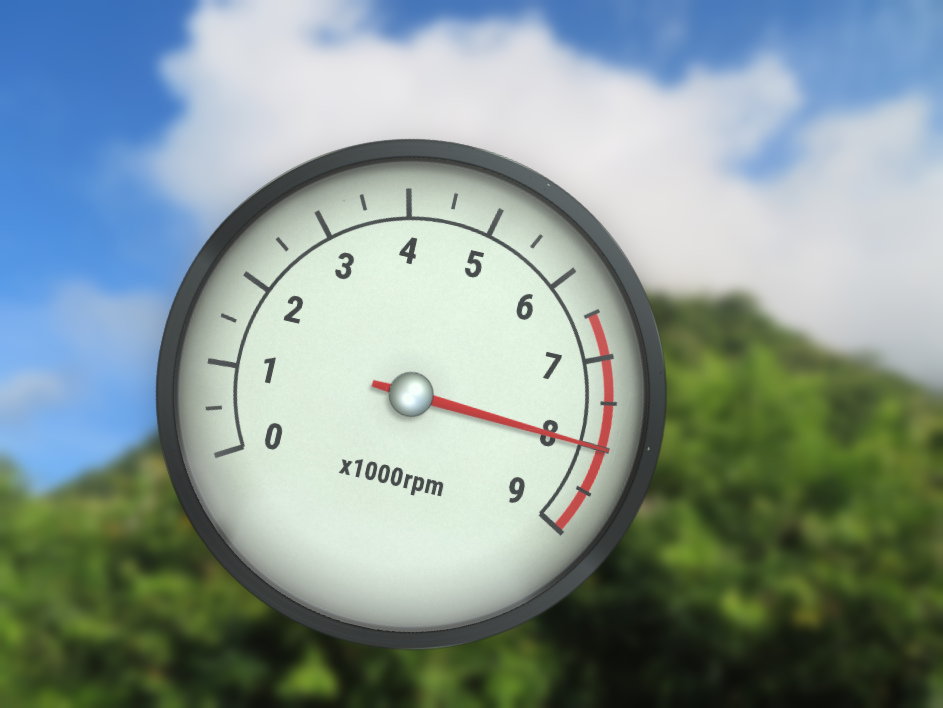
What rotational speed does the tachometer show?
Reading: 8000 rpm
